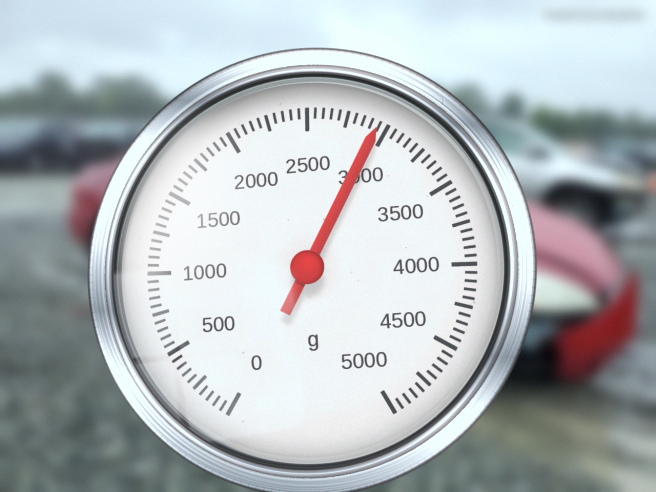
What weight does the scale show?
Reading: 2950 g
